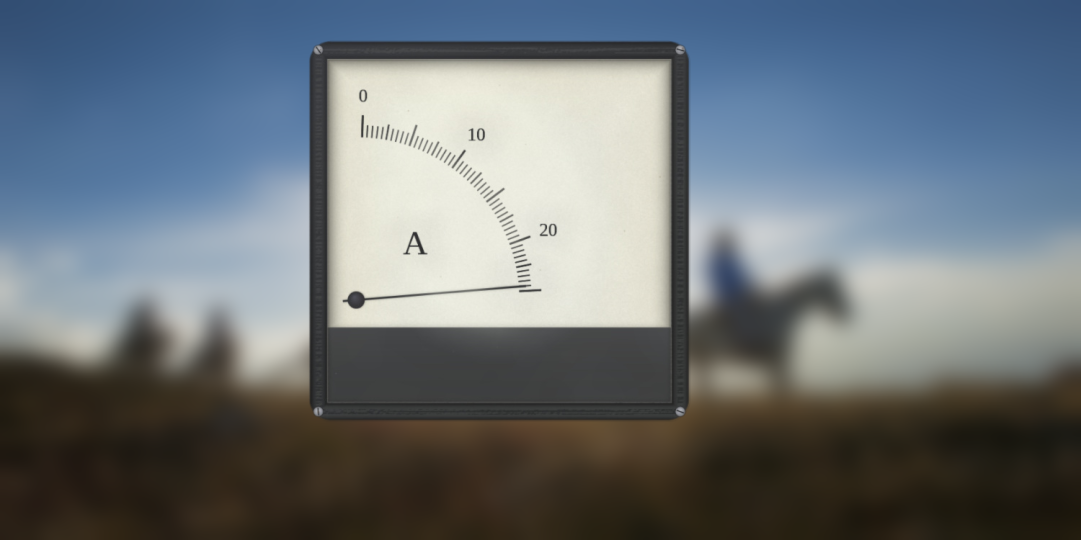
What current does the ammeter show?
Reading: 24.5 A
